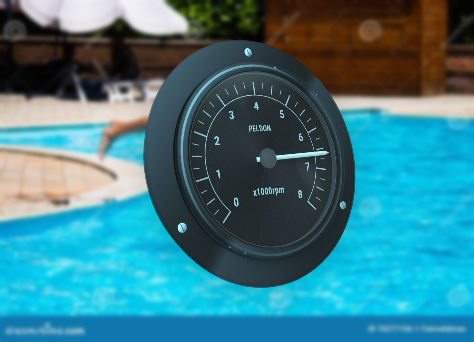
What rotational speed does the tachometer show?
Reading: 6625 rpm
